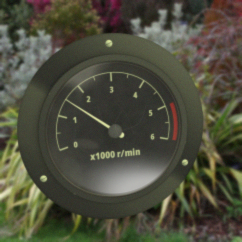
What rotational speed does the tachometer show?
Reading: 1500 rpm
